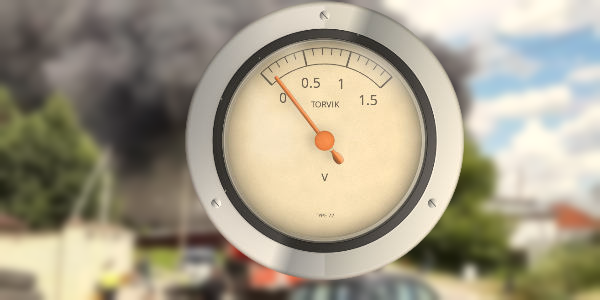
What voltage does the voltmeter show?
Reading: 0.1 V
